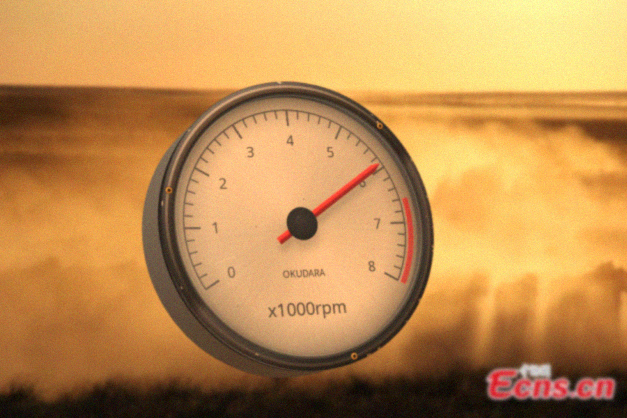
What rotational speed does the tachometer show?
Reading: 5900 rpm
